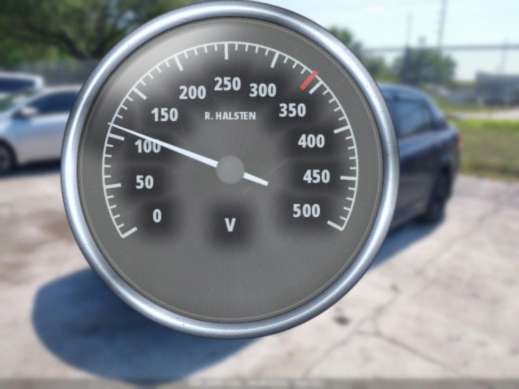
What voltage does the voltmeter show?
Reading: 110 V
